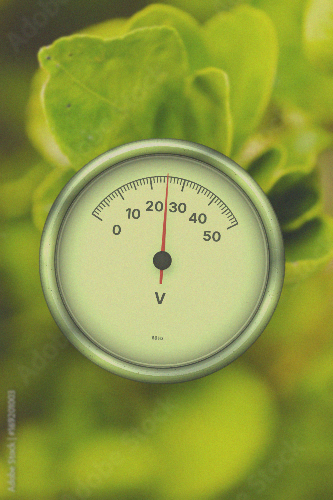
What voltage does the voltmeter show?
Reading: 25 V
